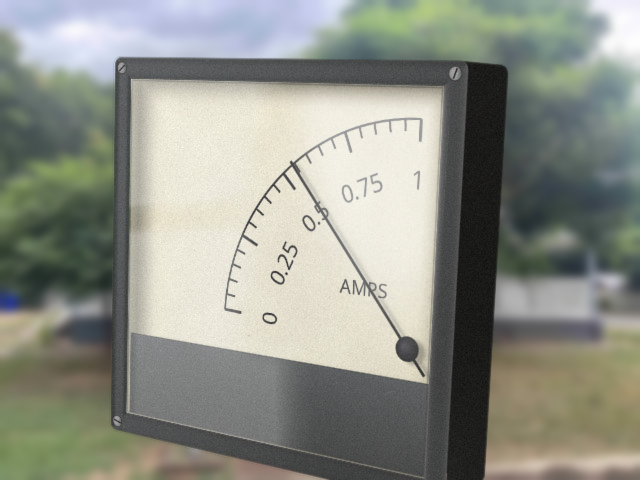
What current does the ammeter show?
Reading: 0.55 A
